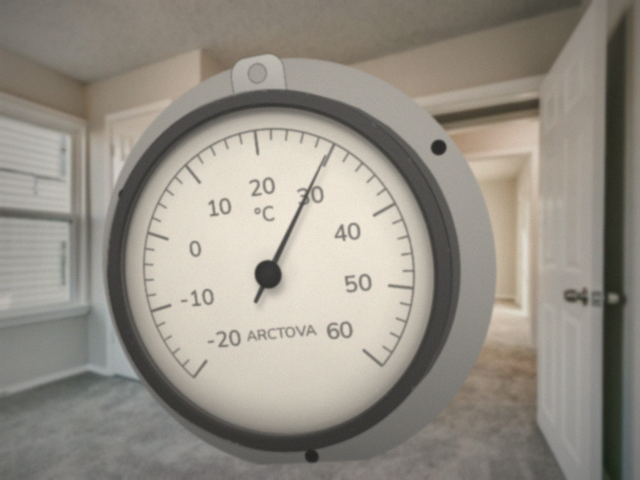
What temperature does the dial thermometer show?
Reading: 30 °C
